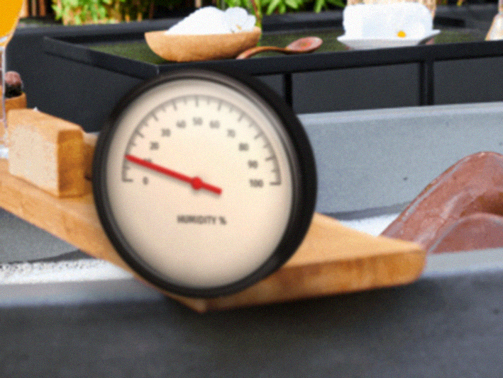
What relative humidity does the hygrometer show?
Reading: 10 %
